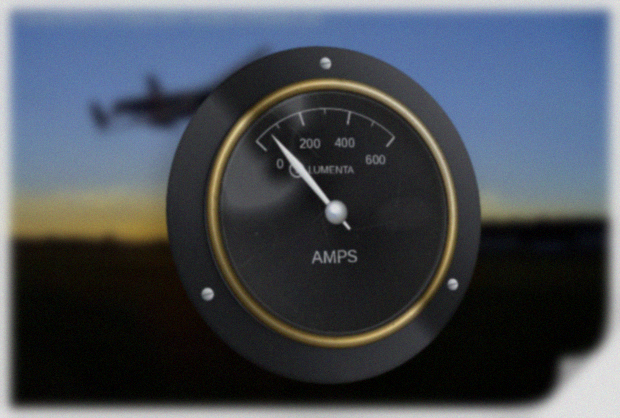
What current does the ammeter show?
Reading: 50 A
